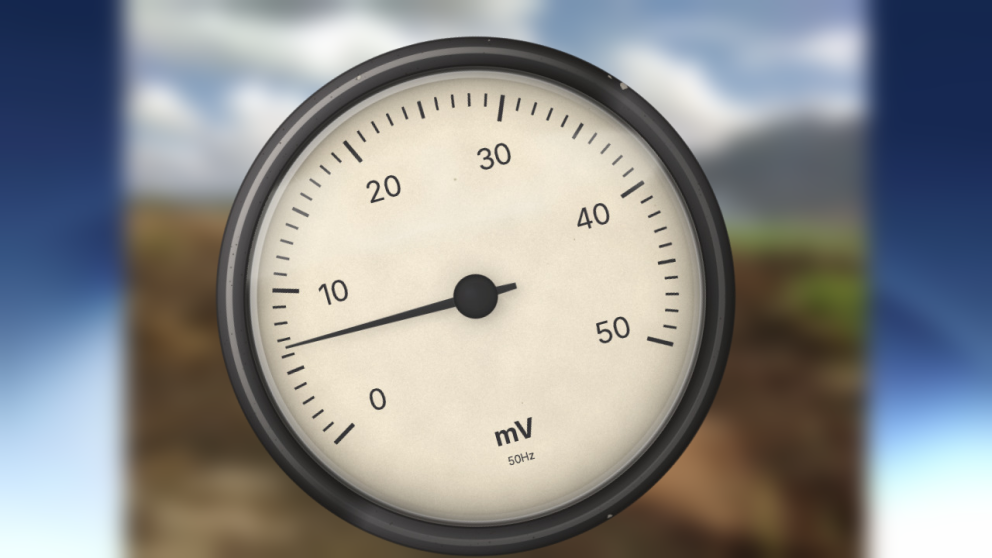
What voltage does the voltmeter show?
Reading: 6.5 mV
